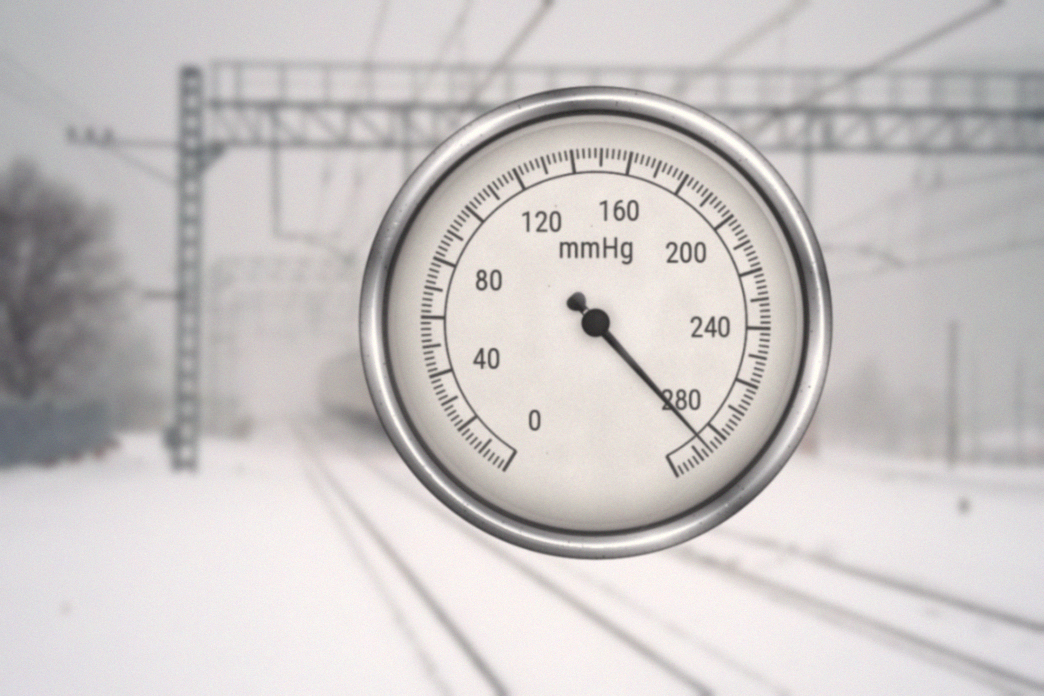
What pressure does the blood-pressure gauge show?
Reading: 286 mmHg
